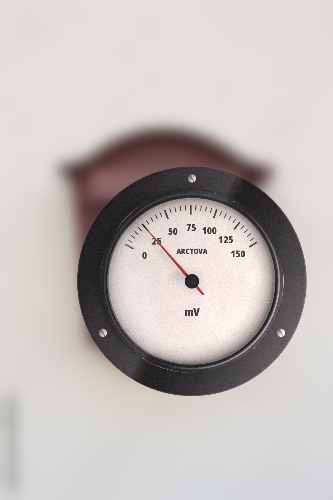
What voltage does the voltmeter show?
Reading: 25 mV
